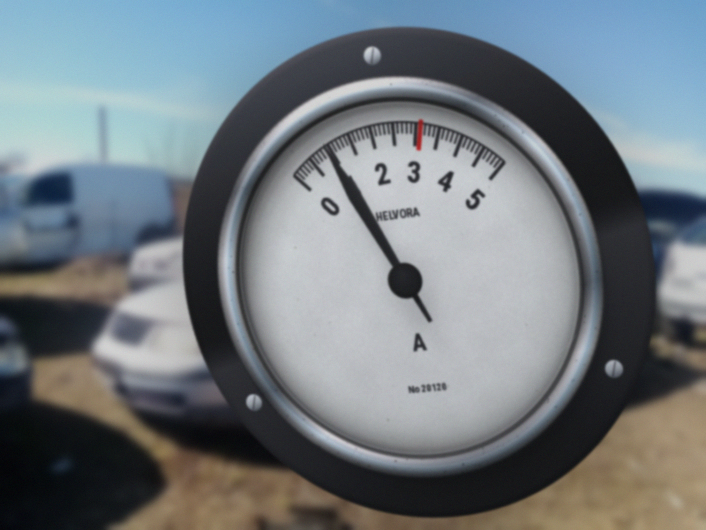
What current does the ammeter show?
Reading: 1 A
